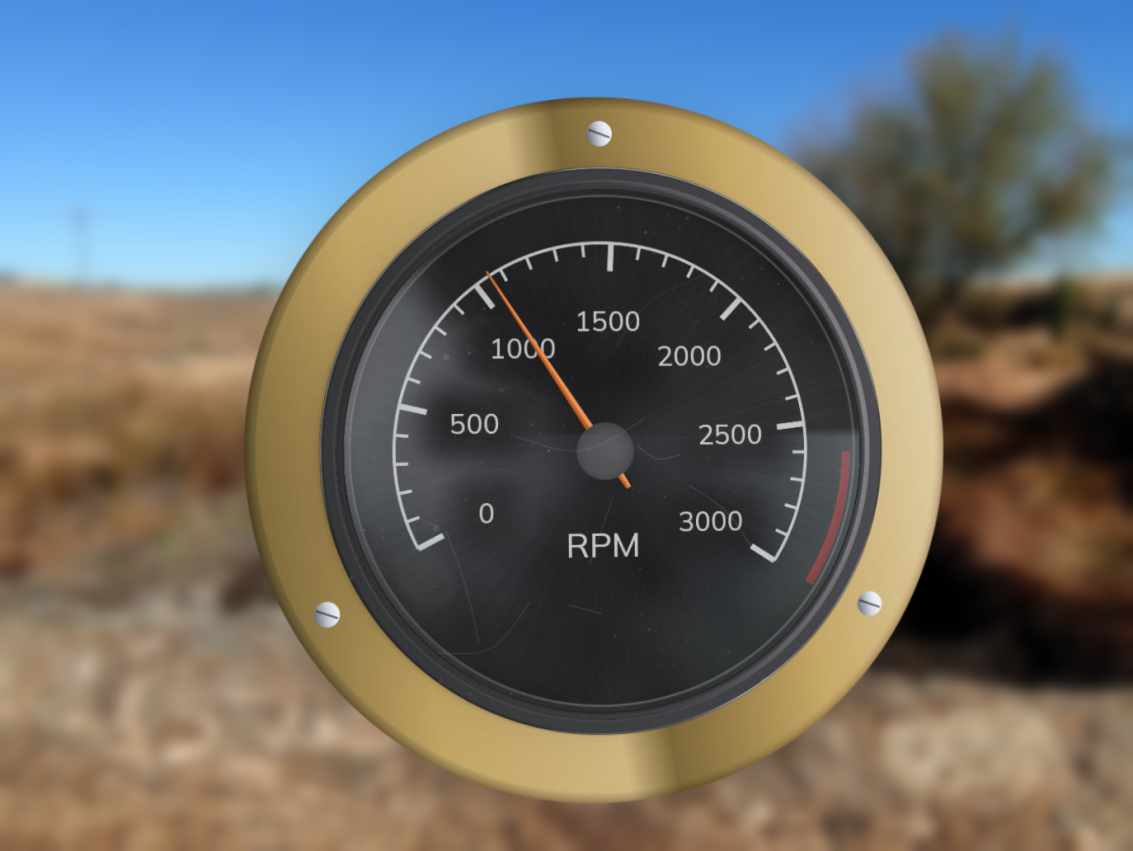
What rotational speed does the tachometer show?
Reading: 1050 rpm
